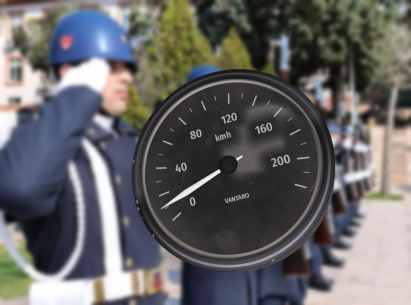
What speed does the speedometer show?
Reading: 10 km/h
